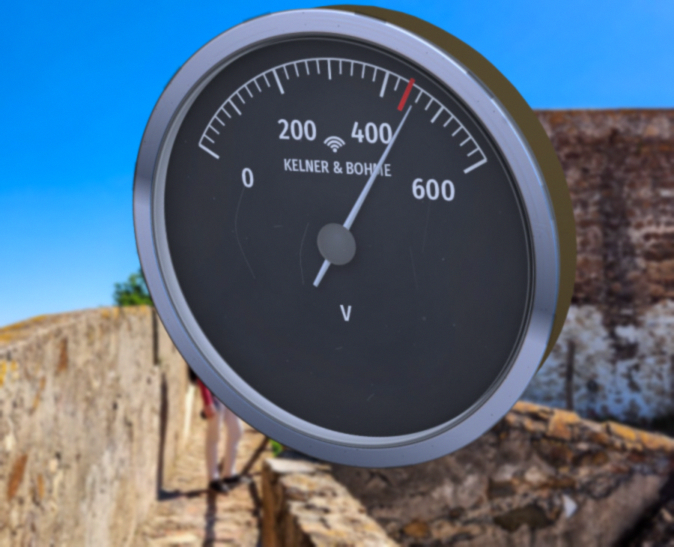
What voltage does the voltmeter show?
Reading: 460 V
